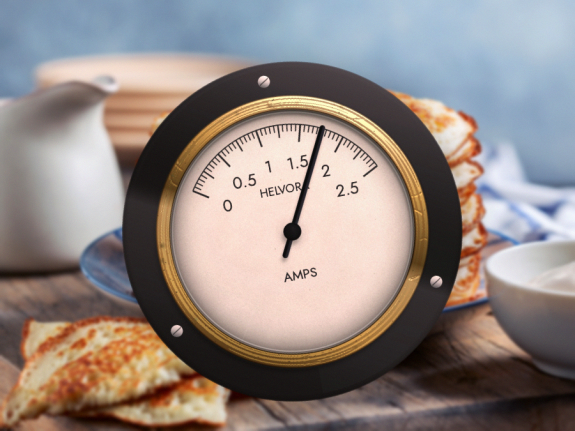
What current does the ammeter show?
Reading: 1.75 A
